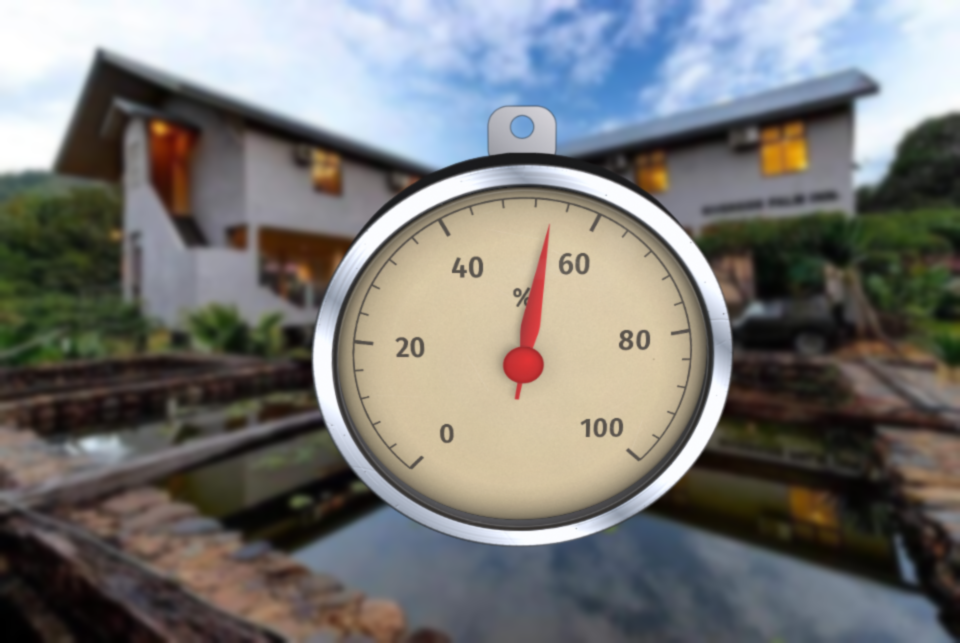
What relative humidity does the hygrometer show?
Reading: 54 %
